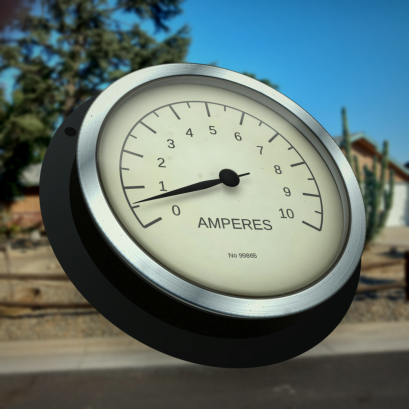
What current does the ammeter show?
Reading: 0.5 A
